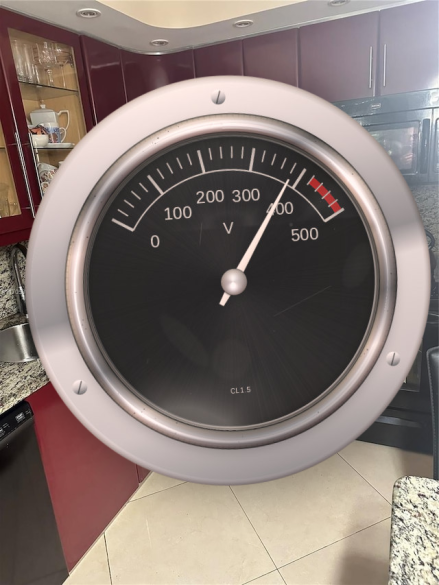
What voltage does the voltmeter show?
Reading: 380 V
